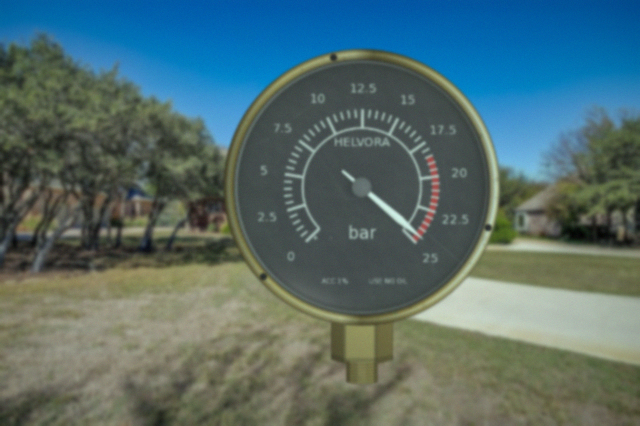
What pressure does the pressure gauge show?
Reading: 24.5 bar
